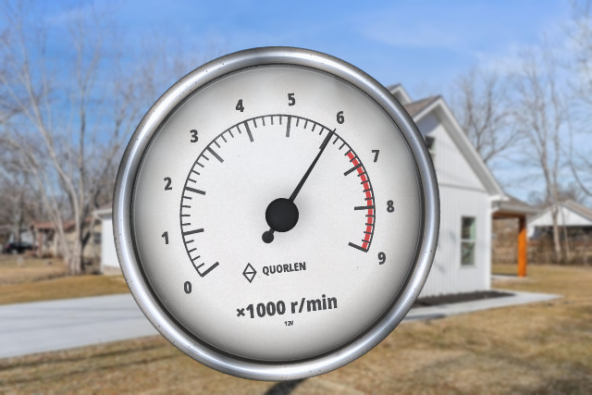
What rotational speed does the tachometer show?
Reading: 6000 rpm
